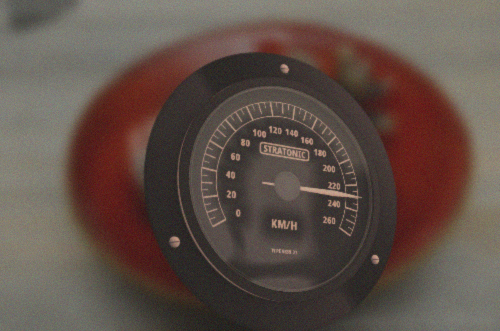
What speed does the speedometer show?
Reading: 230 km/h
